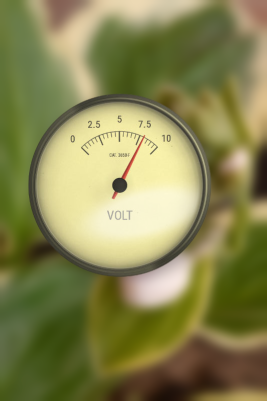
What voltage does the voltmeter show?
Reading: 8 V
